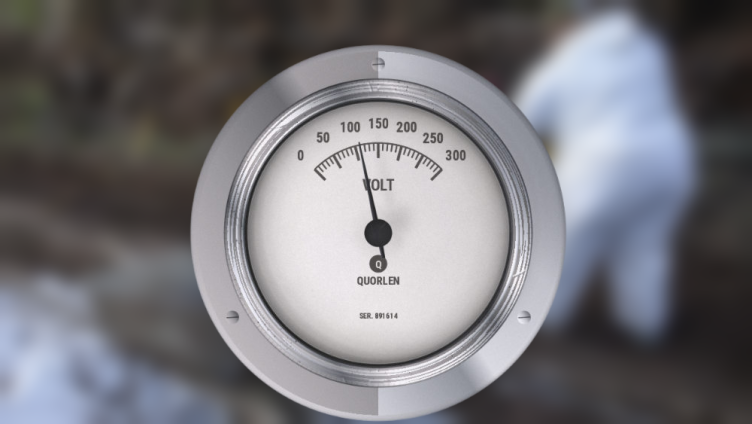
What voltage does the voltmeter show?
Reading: 110 V
